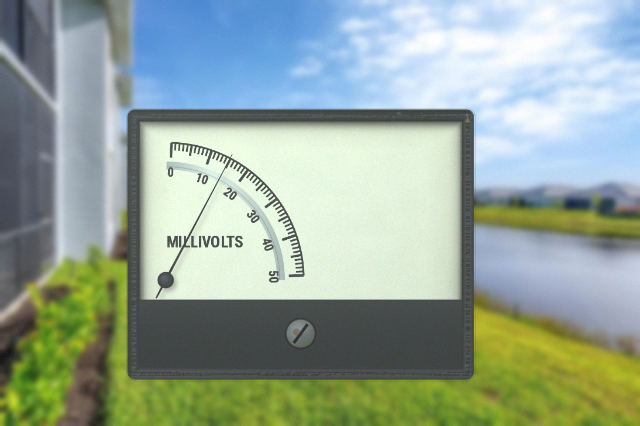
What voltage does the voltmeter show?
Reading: 15 mV
